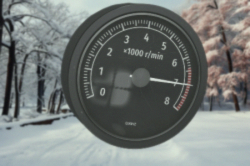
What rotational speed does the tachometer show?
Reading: 7000 rpm
